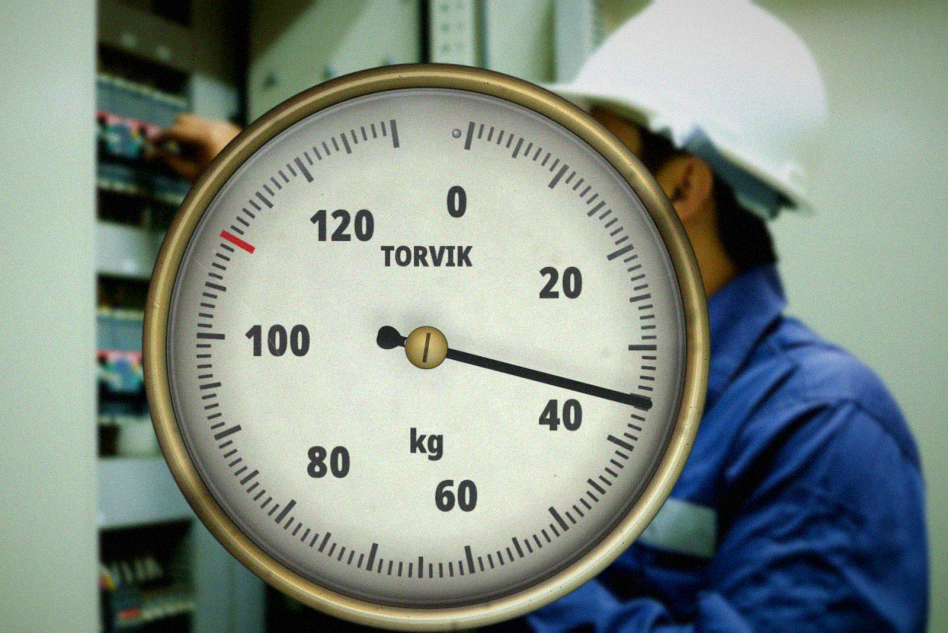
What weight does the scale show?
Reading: 35.5 kg
